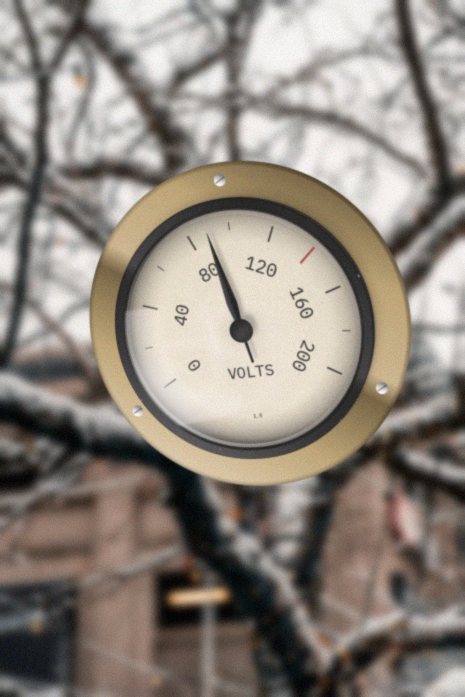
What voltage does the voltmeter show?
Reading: 90 V
